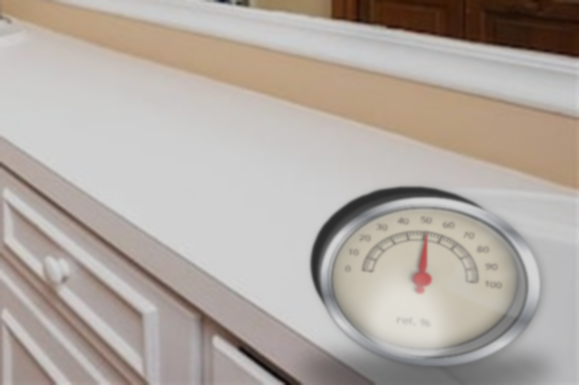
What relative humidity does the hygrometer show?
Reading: 50 %
